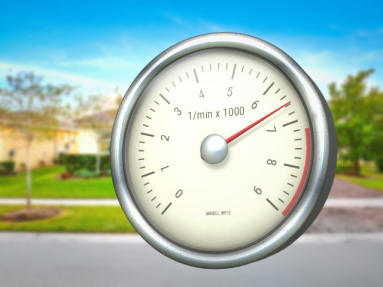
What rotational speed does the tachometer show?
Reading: 6600 rpm
